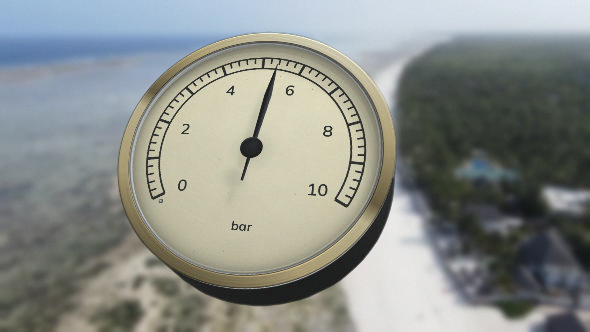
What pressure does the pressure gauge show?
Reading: 5.4 bar
